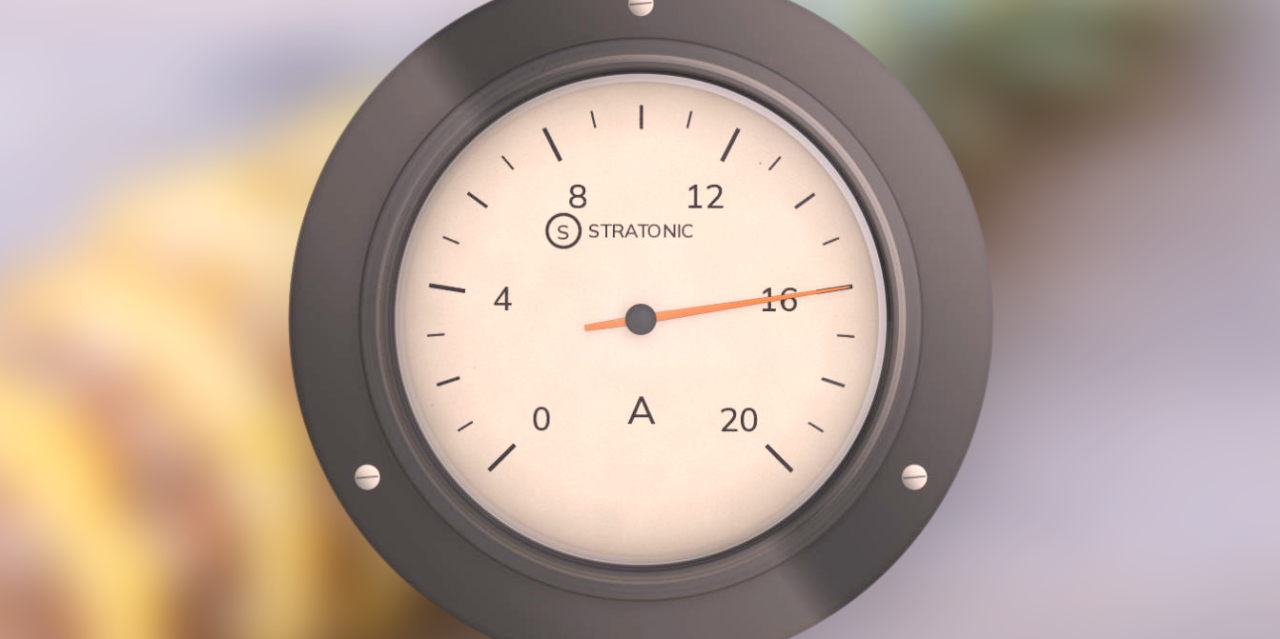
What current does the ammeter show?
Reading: 16 A
